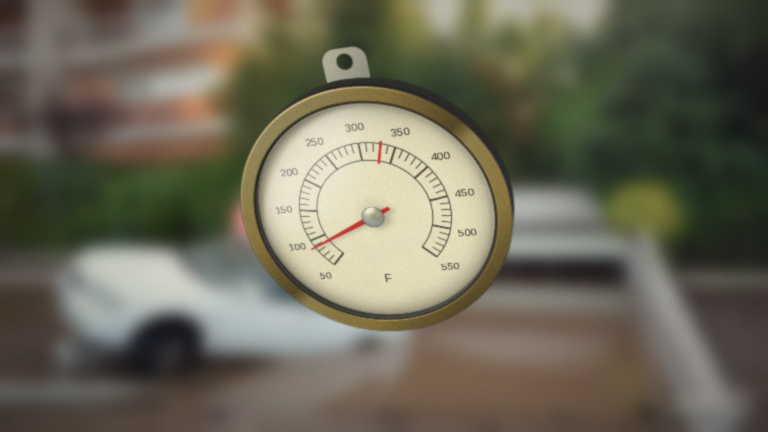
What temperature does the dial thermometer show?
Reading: 90 °F
